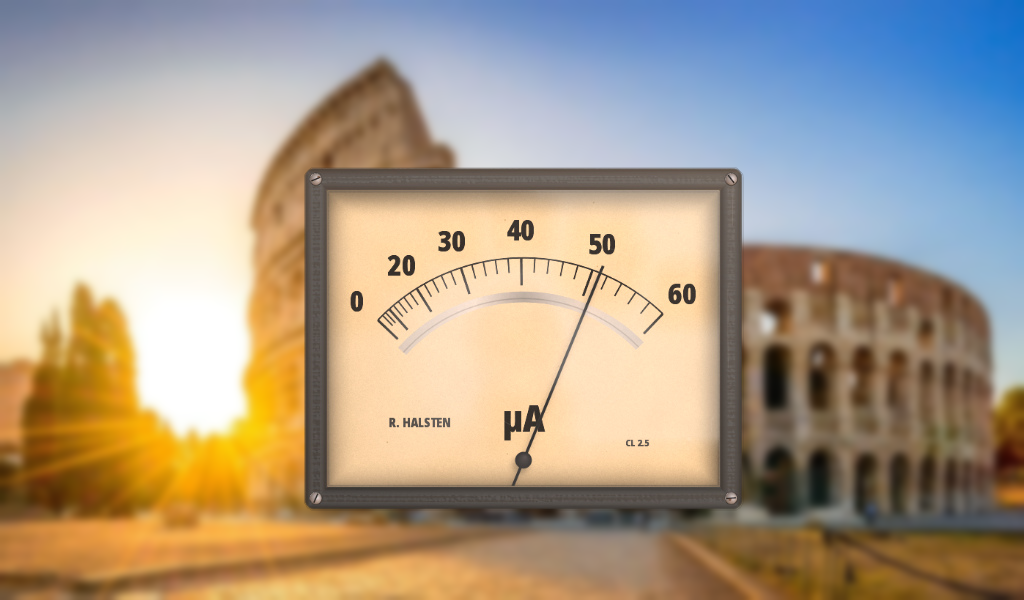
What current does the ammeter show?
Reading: 51 µA
